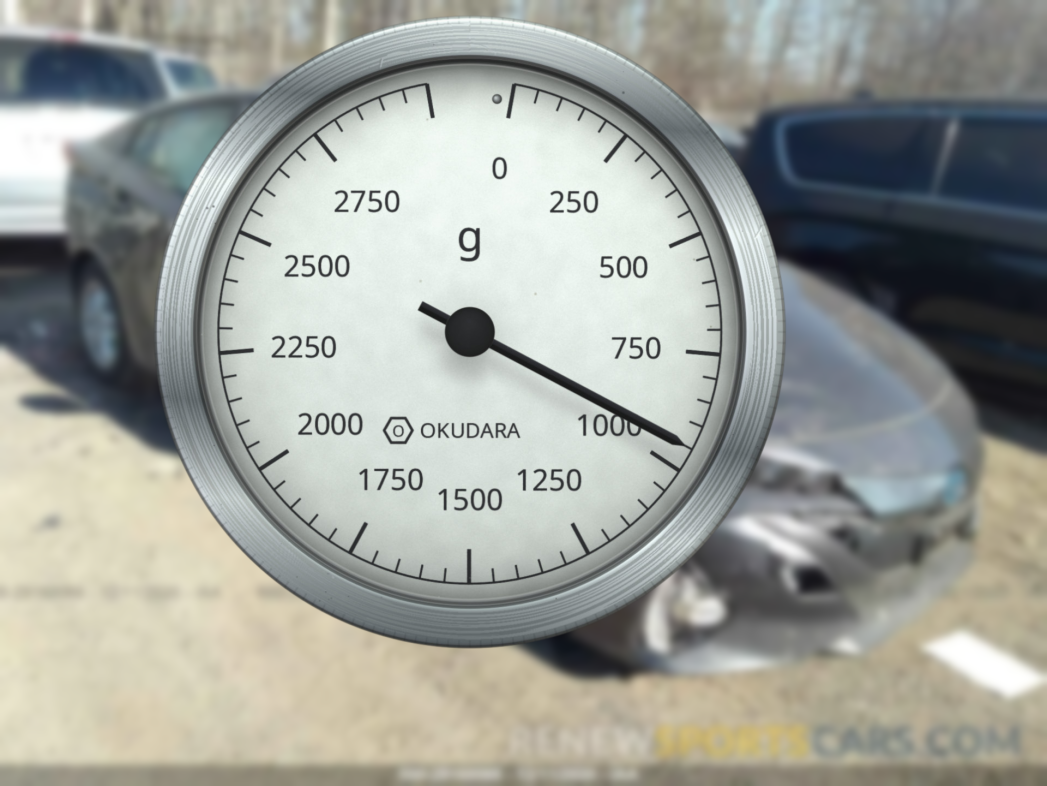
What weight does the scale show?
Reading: 950 g
